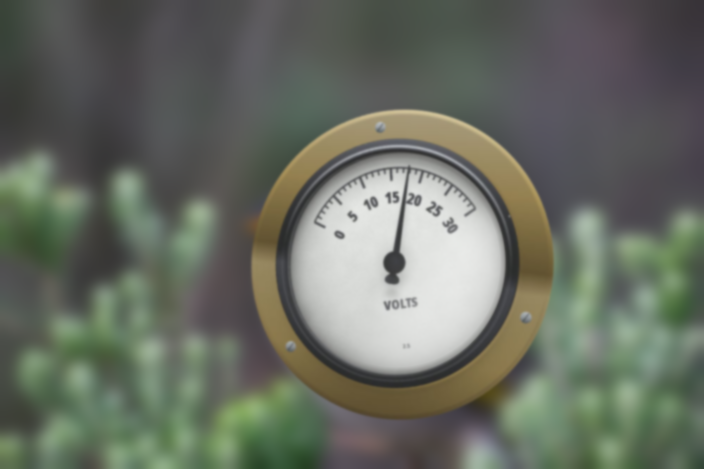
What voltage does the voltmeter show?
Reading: 18 V
